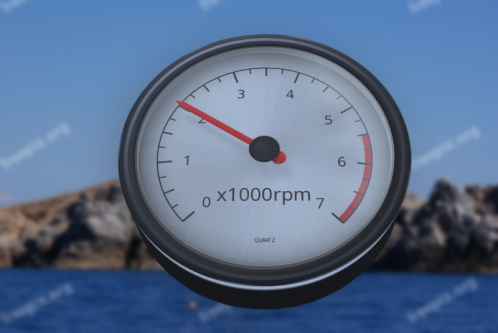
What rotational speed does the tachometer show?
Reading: 2000 rpm
